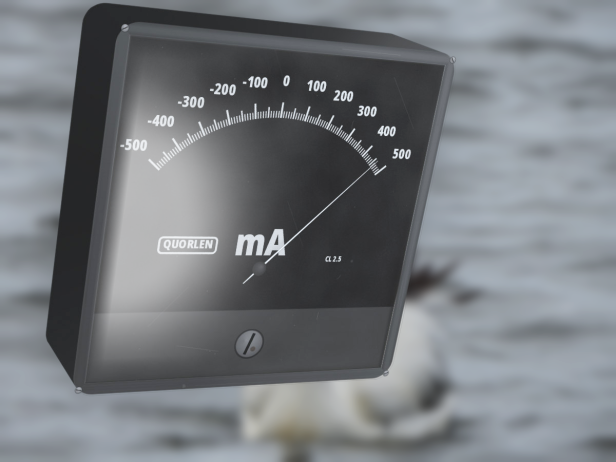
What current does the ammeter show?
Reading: 450 mA
